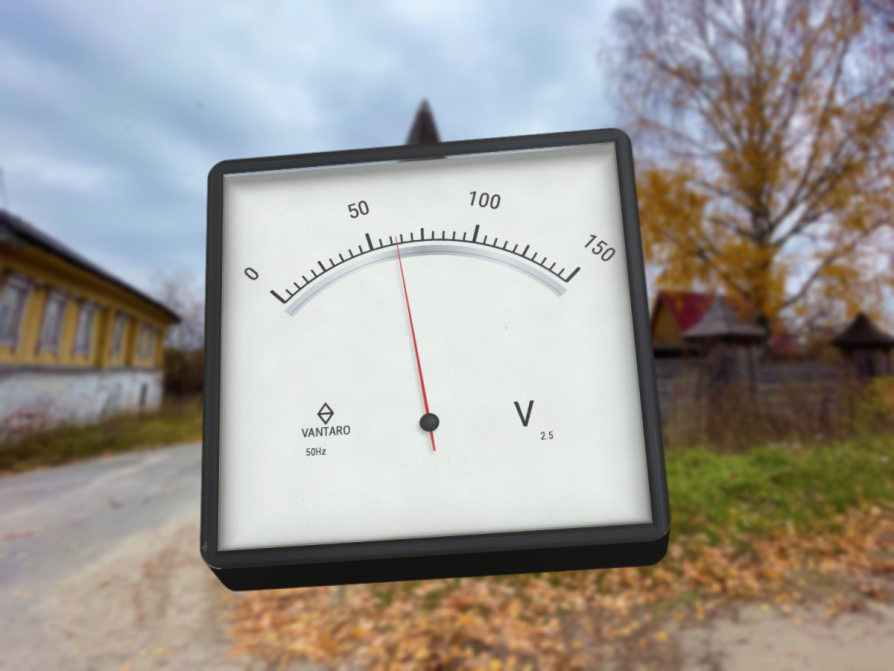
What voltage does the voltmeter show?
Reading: 62.5 V
